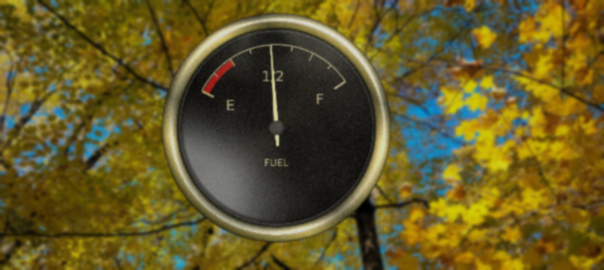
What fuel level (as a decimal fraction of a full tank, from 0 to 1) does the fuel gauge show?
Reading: 0.5
